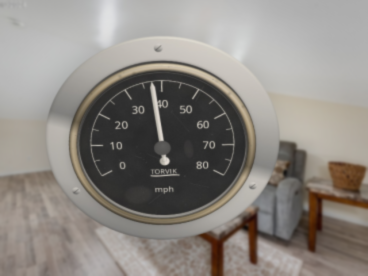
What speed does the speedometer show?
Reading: 37.5 mph
